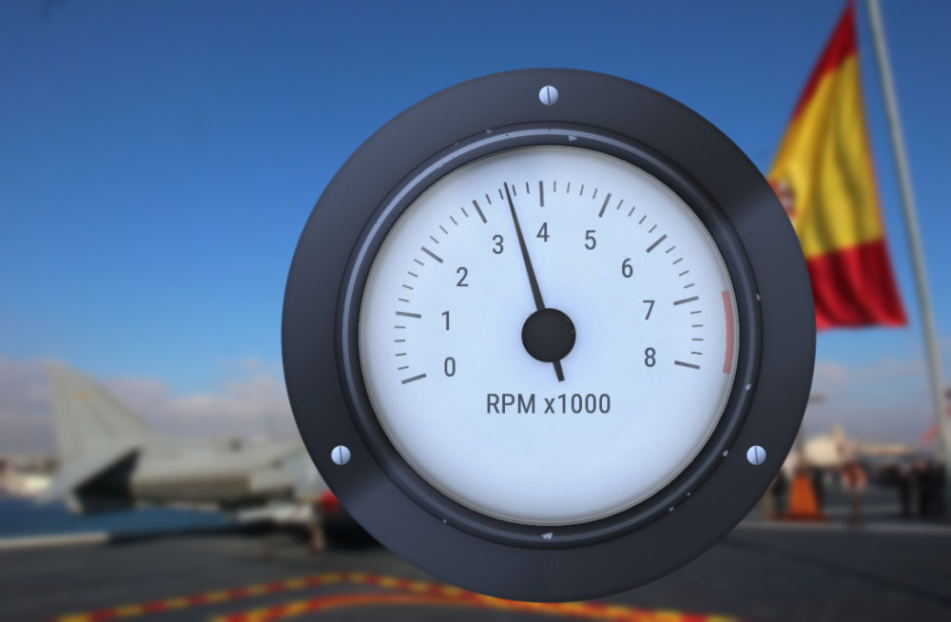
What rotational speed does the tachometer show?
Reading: 3500 rpm
